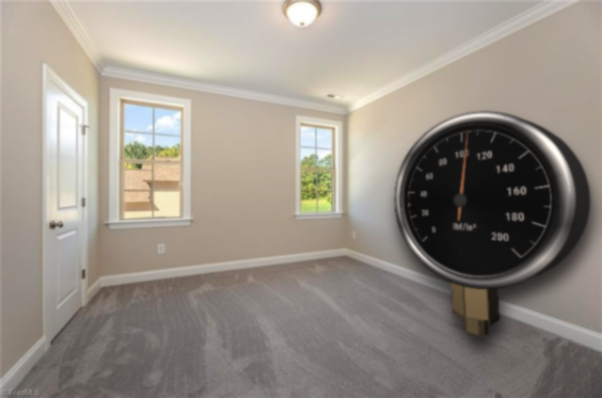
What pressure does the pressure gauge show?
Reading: 105 psi
